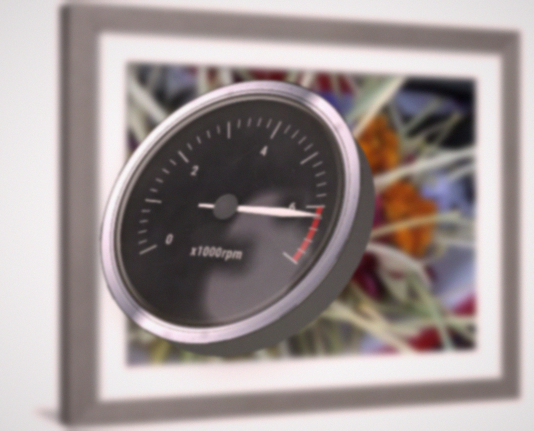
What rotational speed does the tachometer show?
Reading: 6200 rpm
